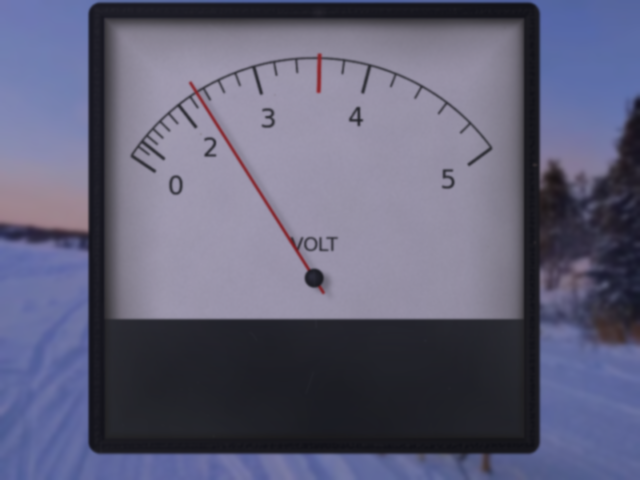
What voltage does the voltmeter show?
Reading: 2.3 V
